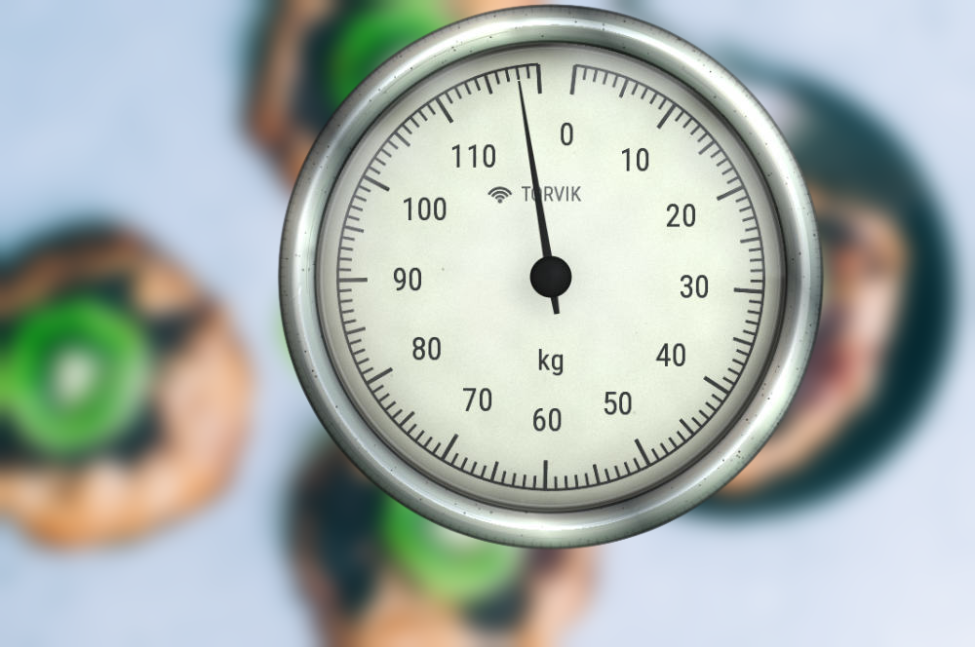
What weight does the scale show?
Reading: 118 kg
